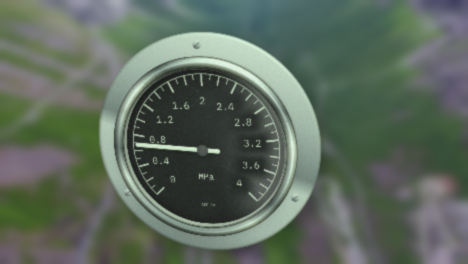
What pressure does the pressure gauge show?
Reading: 0.7 MPa
